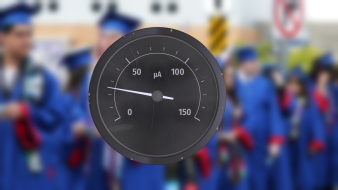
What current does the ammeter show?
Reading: 25 µA
